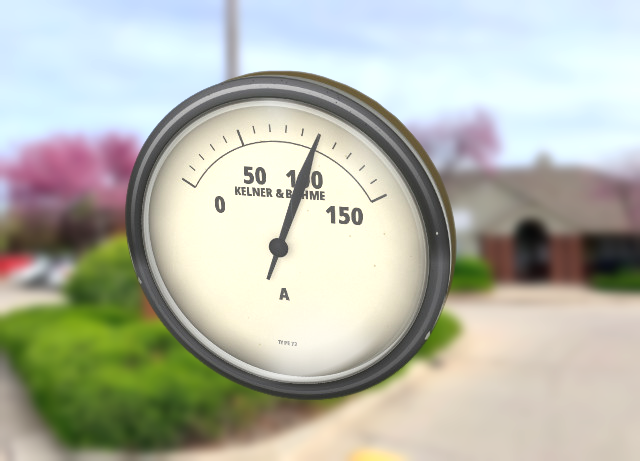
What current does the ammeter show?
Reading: 100 A
